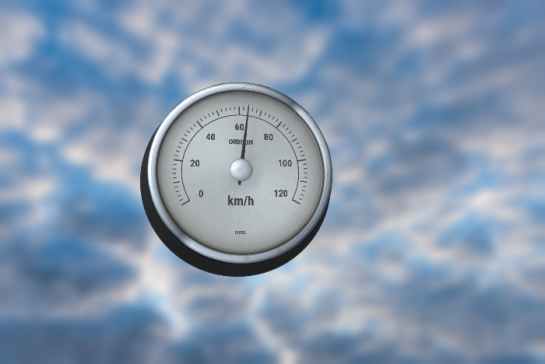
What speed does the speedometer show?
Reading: 64 km/h
